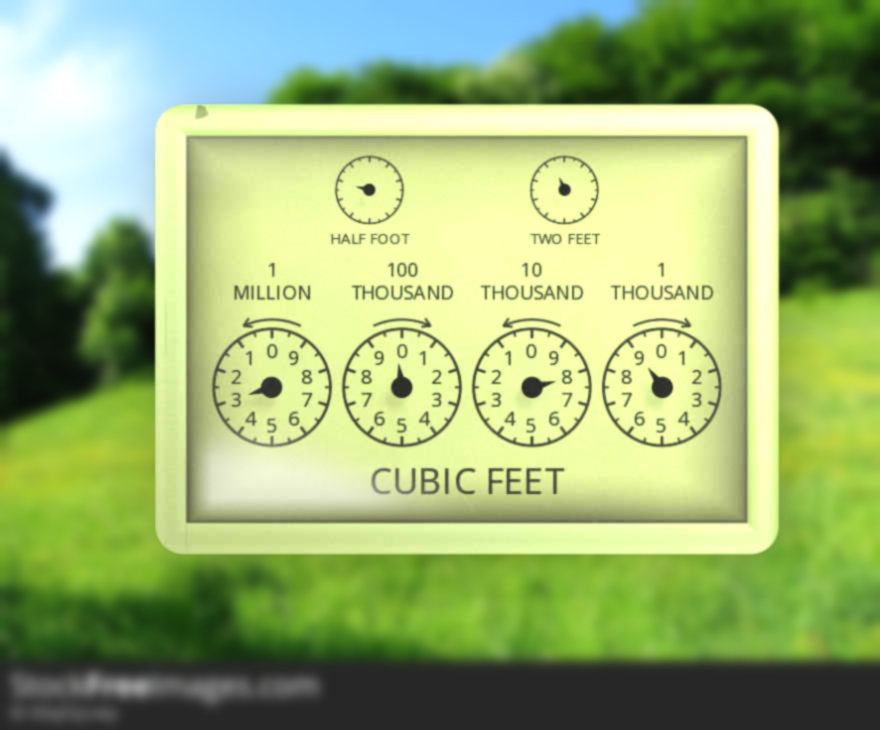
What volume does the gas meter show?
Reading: 297900 ft³
